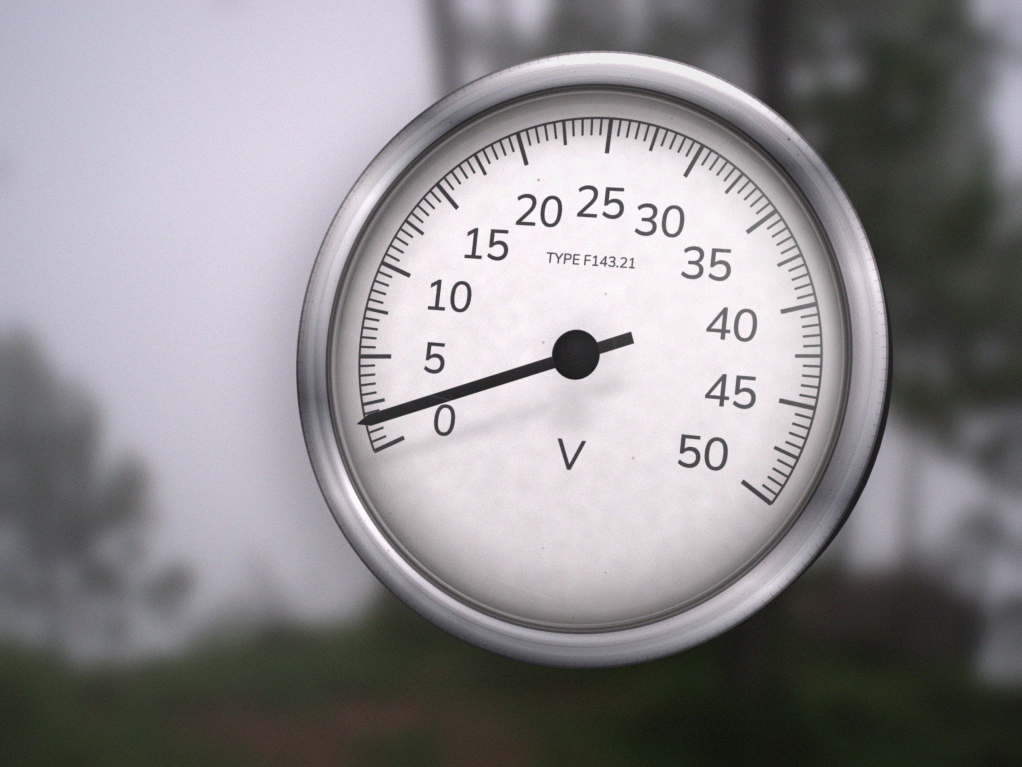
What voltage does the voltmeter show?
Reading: 1.5 V
